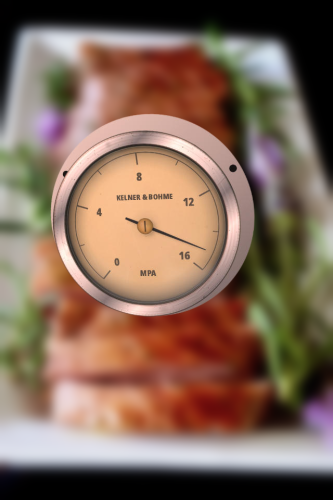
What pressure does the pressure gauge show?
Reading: 15 MPa
